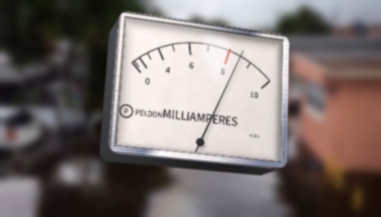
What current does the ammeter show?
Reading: 8.5 mA
